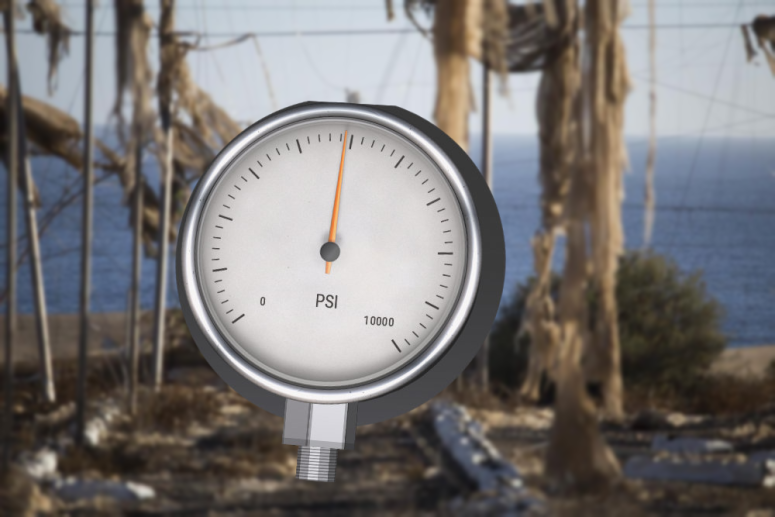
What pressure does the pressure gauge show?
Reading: 4900 psi
